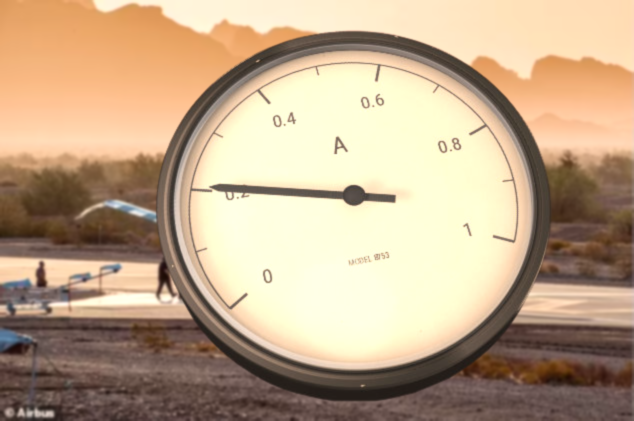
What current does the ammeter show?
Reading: 0.2 A
